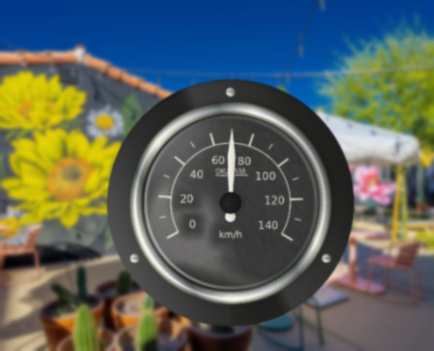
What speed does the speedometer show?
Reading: 70 km/h
